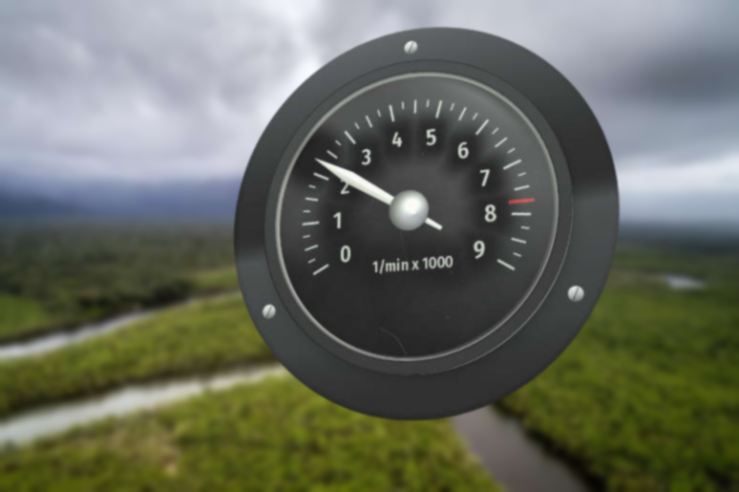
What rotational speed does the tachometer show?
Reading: 2250 rpm
